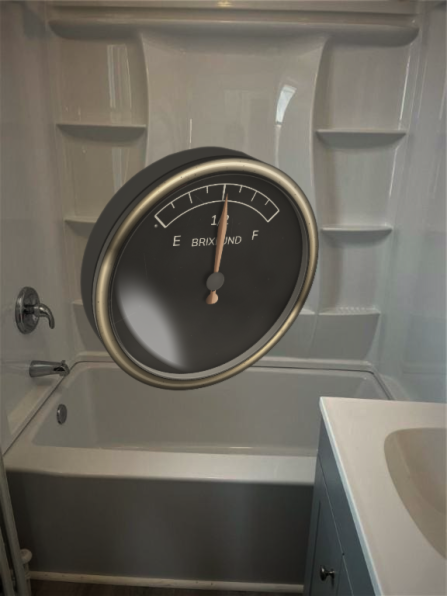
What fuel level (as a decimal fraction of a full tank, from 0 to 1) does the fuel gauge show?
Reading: 0.5
